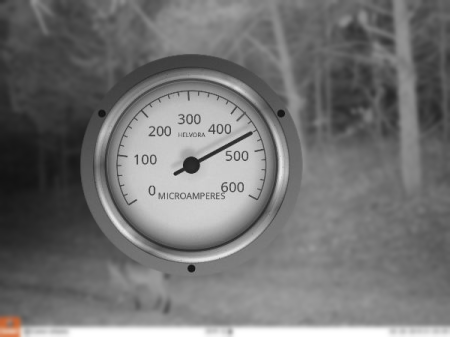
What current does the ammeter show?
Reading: 460 µA
